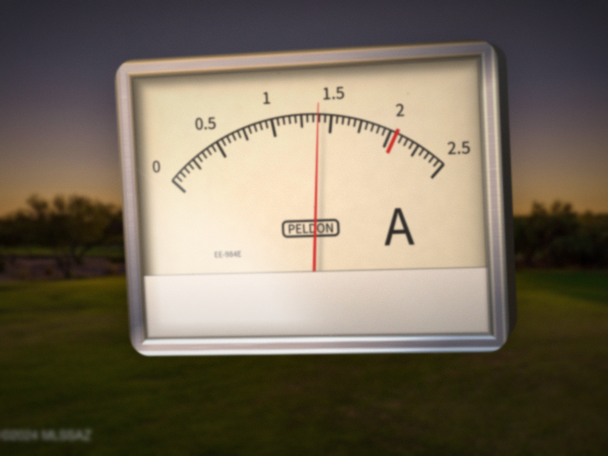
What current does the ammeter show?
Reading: 1.4 A
